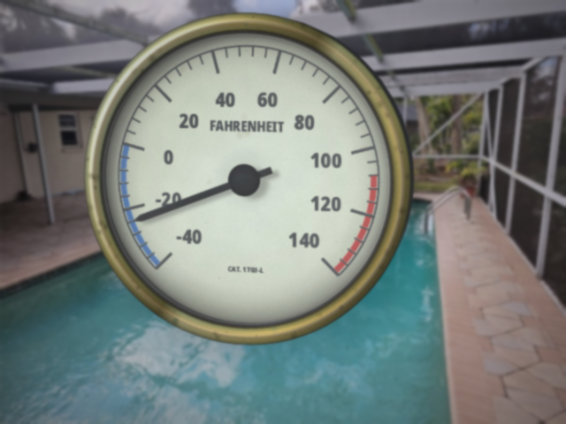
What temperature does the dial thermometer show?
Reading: -24 °F
